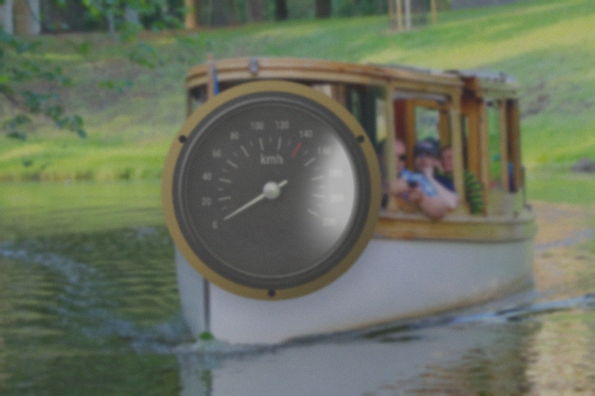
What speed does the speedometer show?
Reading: 0 km/h
